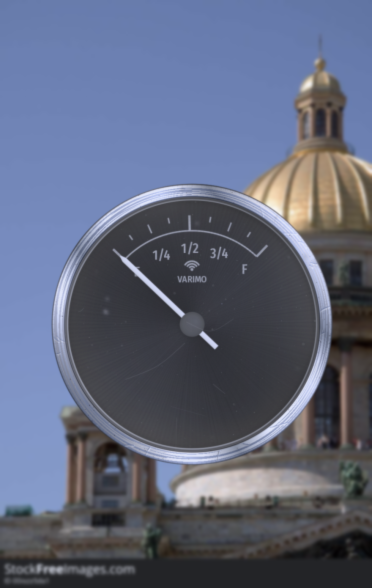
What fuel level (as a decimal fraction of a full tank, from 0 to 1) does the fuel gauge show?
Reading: 0
